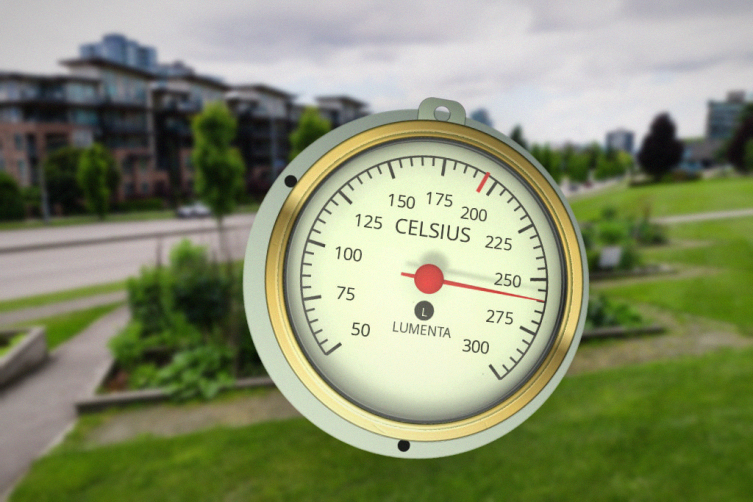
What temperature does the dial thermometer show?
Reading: 260 °C
